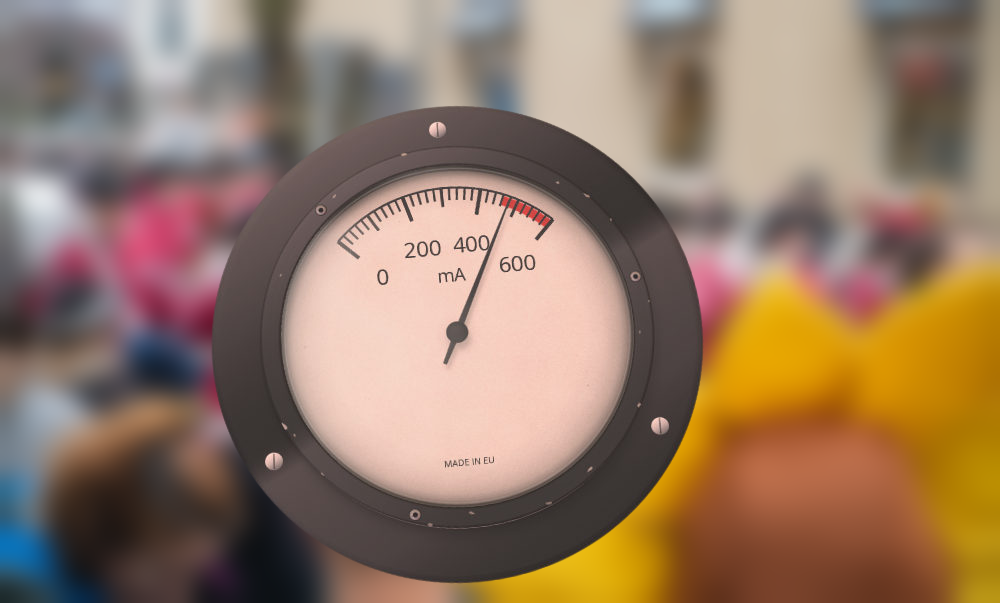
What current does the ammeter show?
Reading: 480 mA
